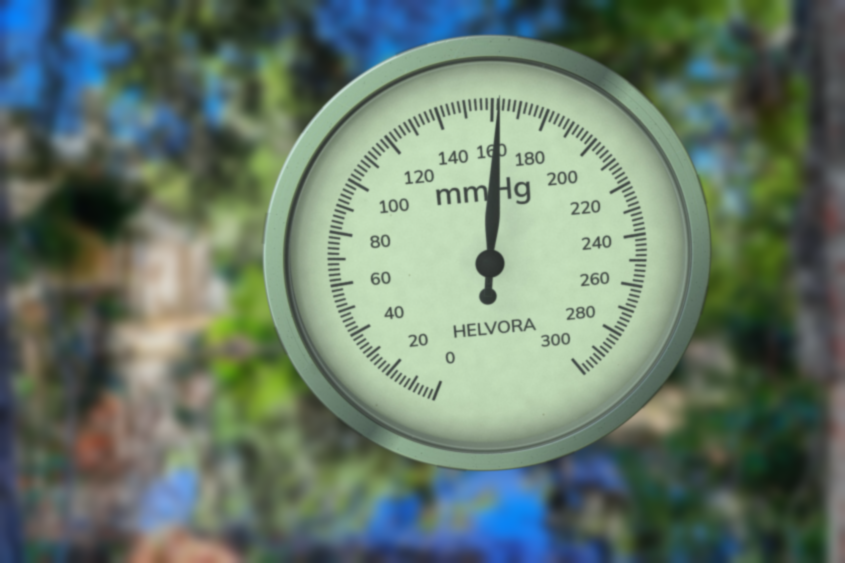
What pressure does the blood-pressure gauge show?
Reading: 162 mmHg
